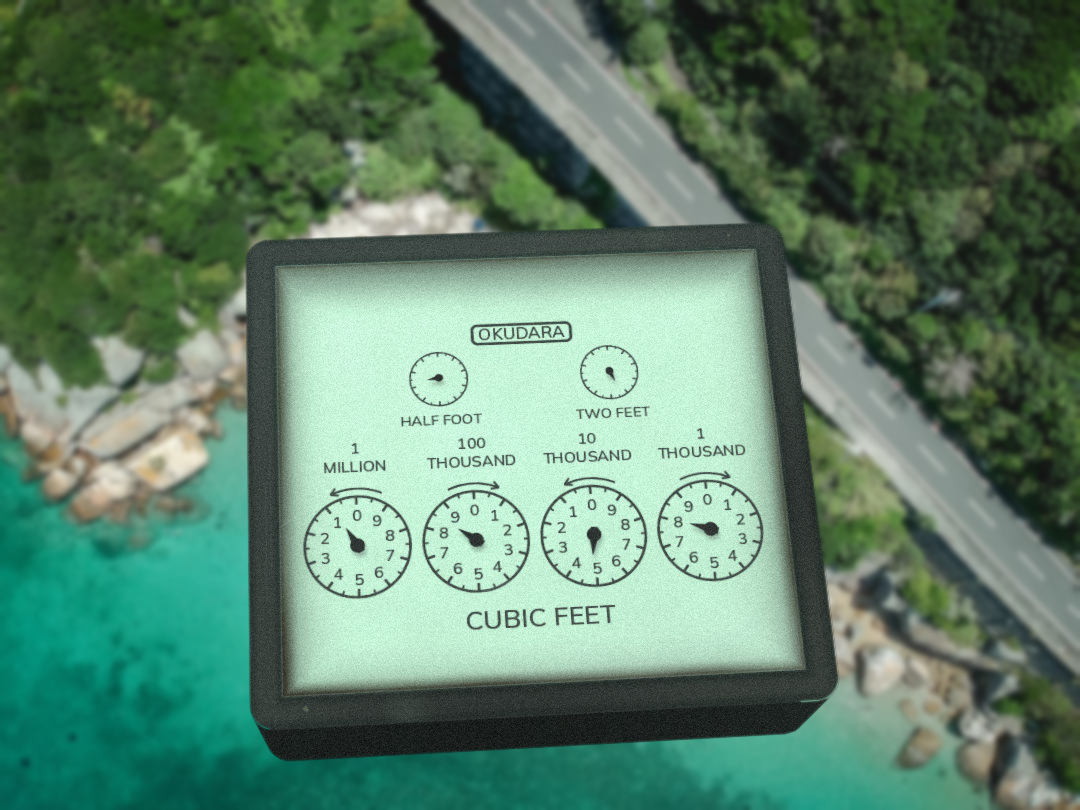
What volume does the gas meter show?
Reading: 84800 ft³
